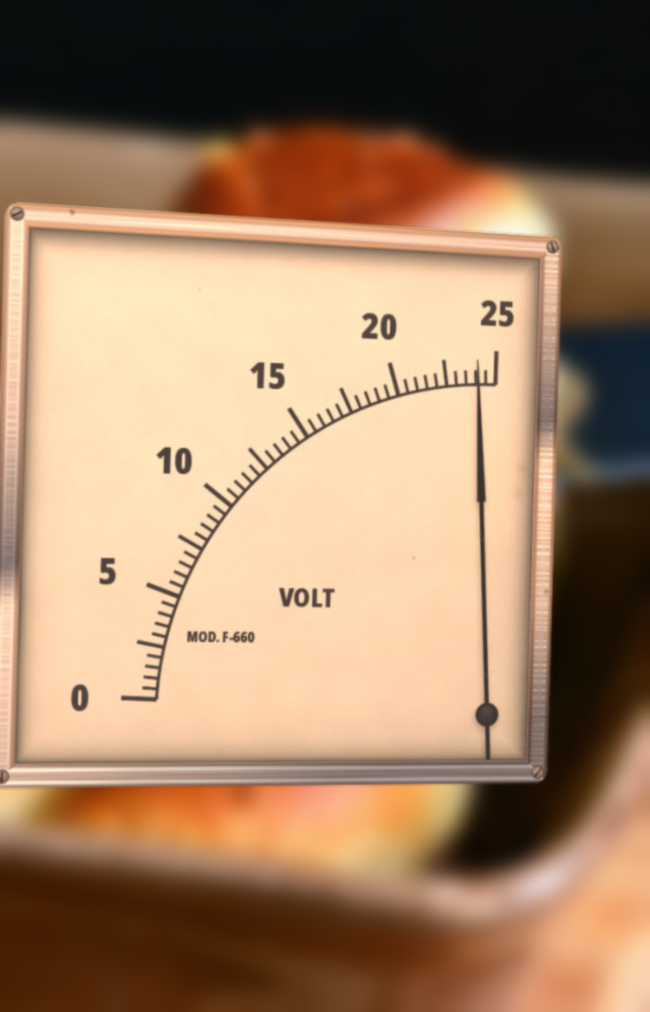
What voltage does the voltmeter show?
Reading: 24 V
